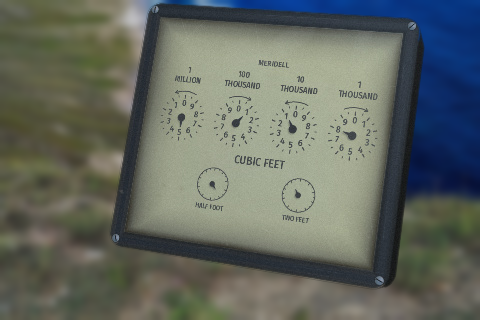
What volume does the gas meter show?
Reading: 510800 ft³
